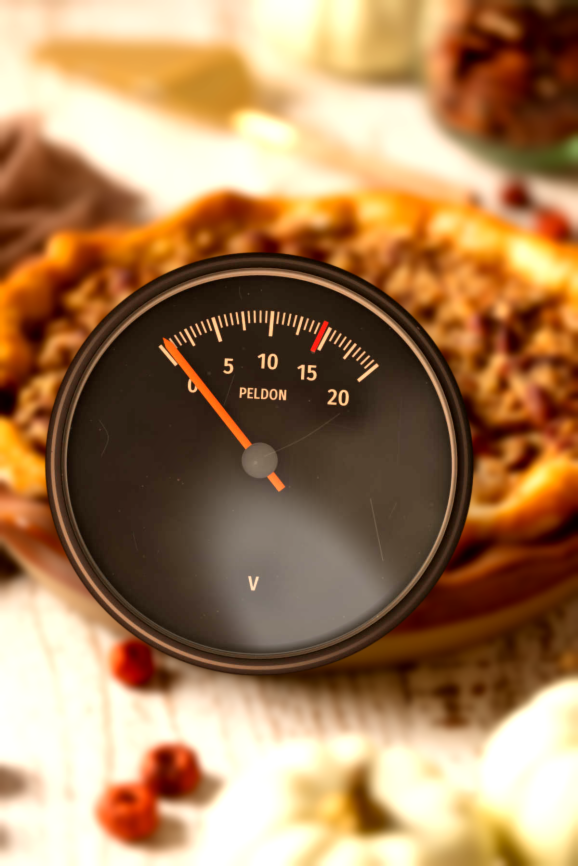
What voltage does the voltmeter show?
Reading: 0.5 V
